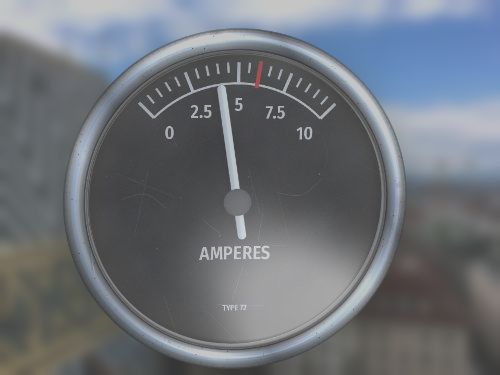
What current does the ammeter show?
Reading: 4 A
